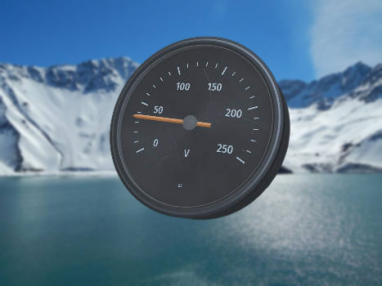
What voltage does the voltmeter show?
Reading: 35 V
